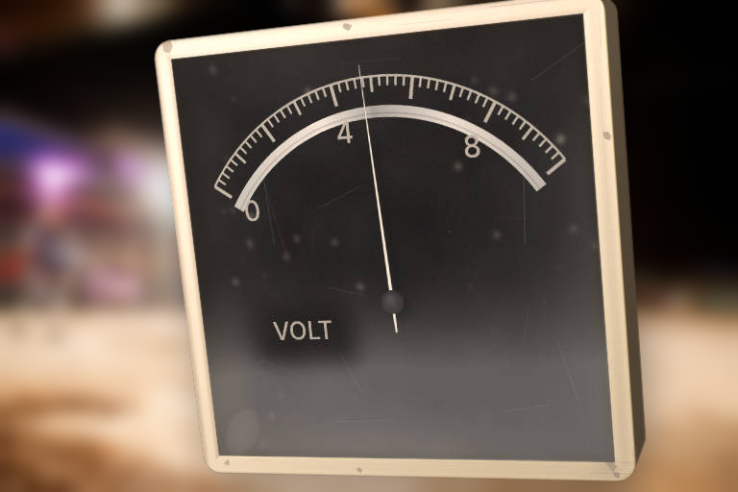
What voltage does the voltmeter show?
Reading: 4.8 V
